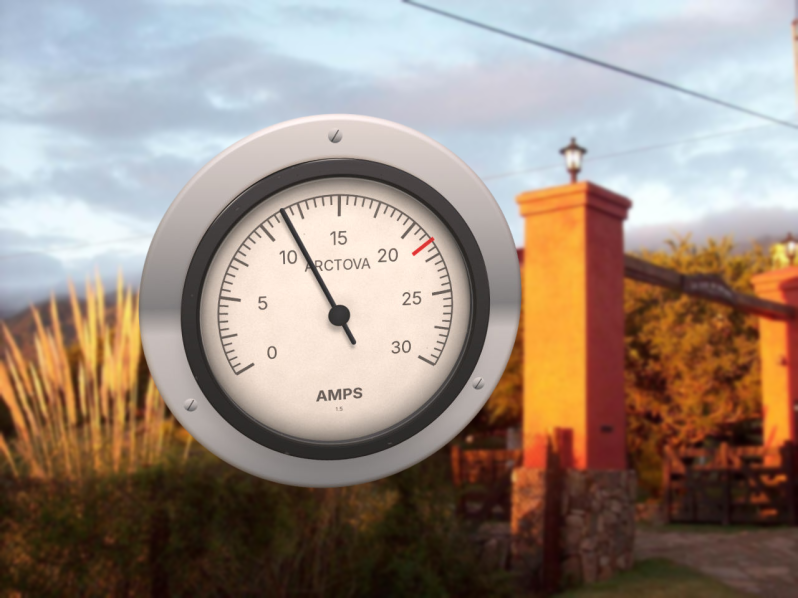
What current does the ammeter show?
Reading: 11.5 A
